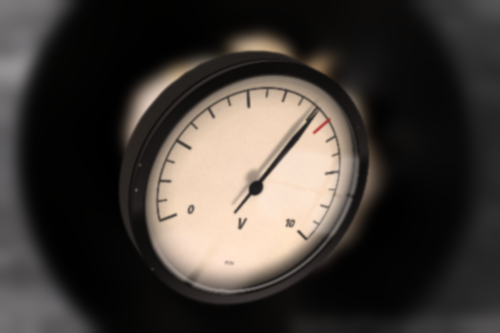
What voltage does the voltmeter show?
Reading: 6 V
